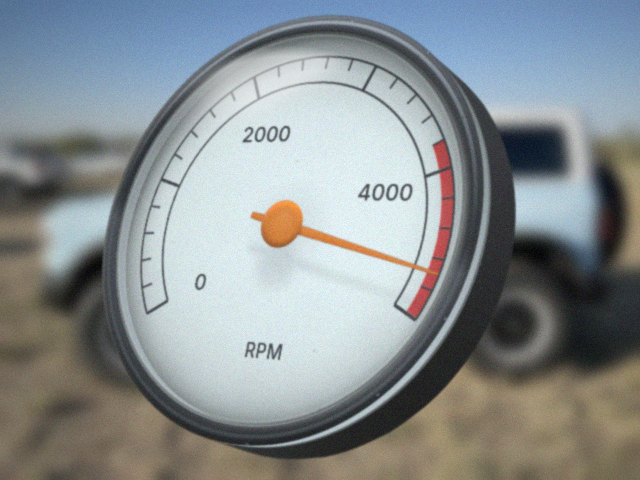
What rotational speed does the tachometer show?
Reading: 4700 rpm
